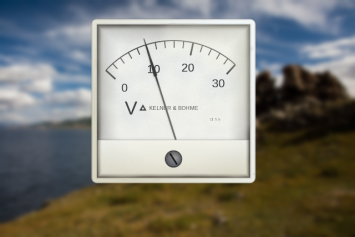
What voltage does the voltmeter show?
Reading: 10 V
